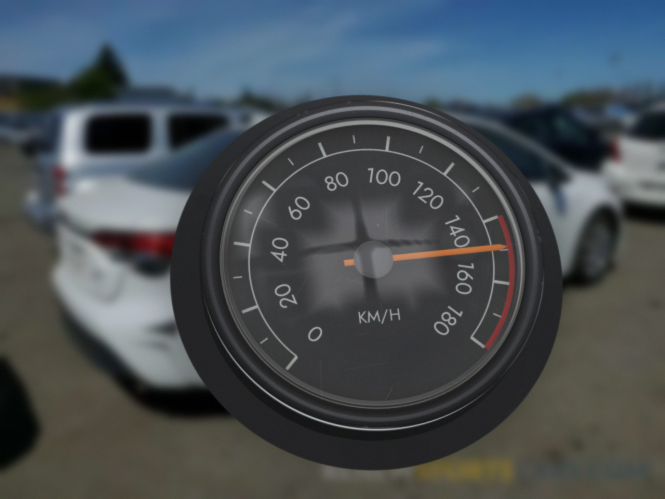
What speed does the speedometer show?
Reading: 150 km/h
